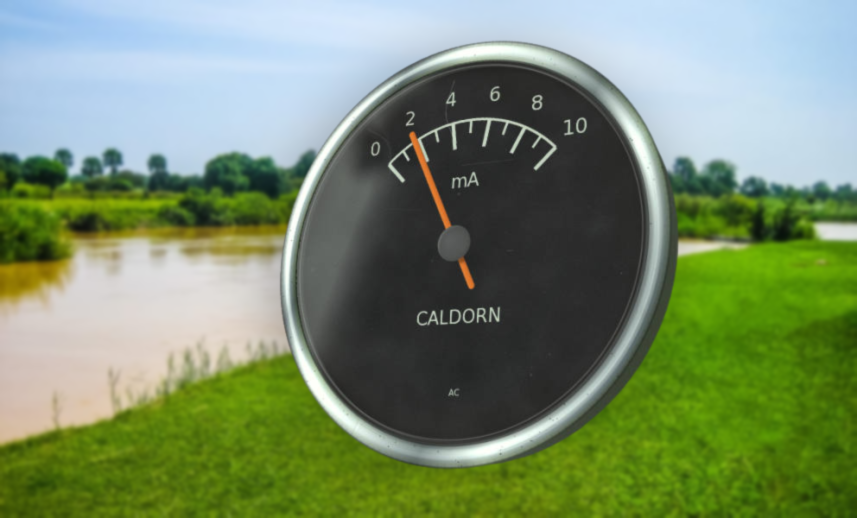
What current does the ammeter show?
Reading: 2 mA
